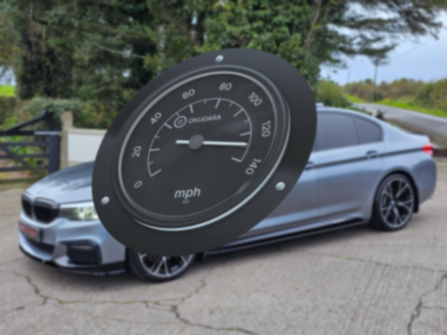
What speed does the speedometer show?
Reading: 130 mph
